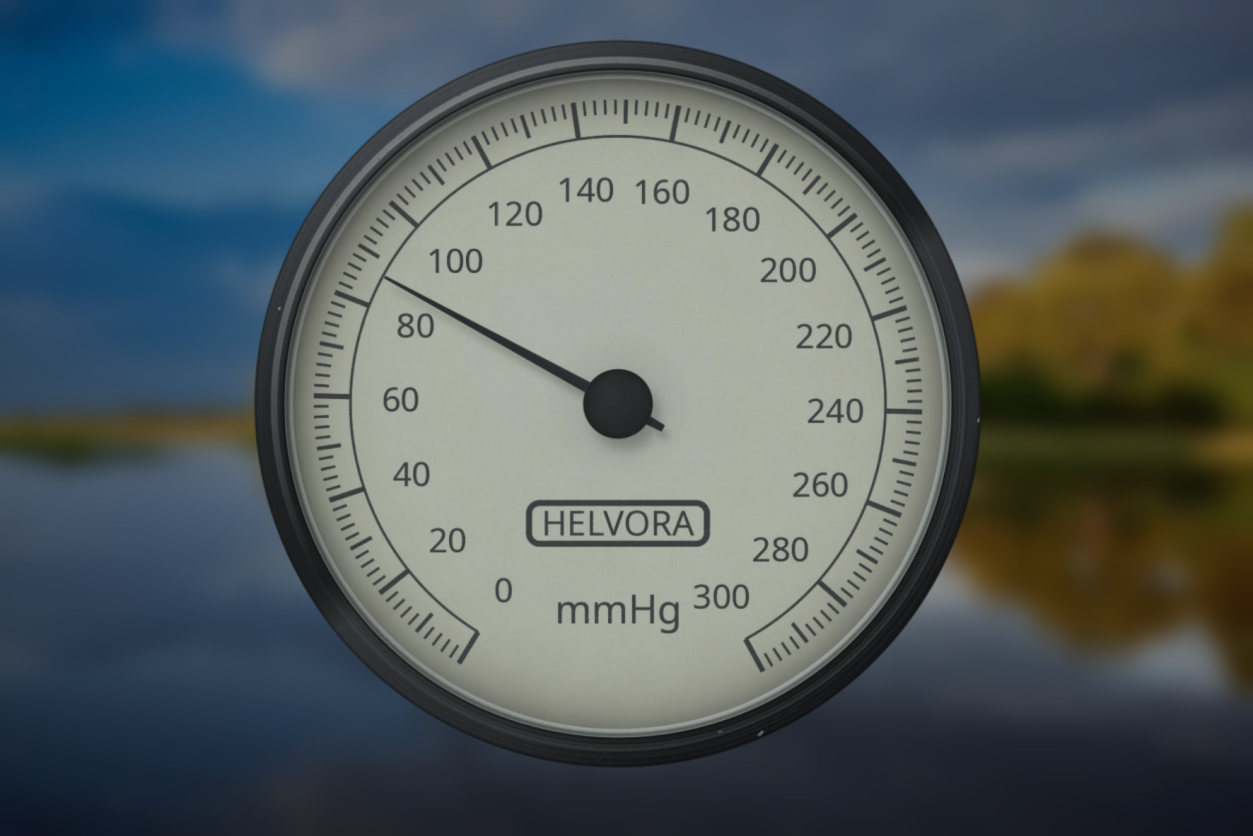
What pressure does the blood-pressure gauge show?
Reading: 87 mmHg
